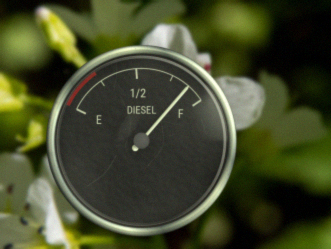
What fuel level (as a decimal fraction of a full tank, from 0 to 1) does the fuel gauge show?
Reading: 0.875
